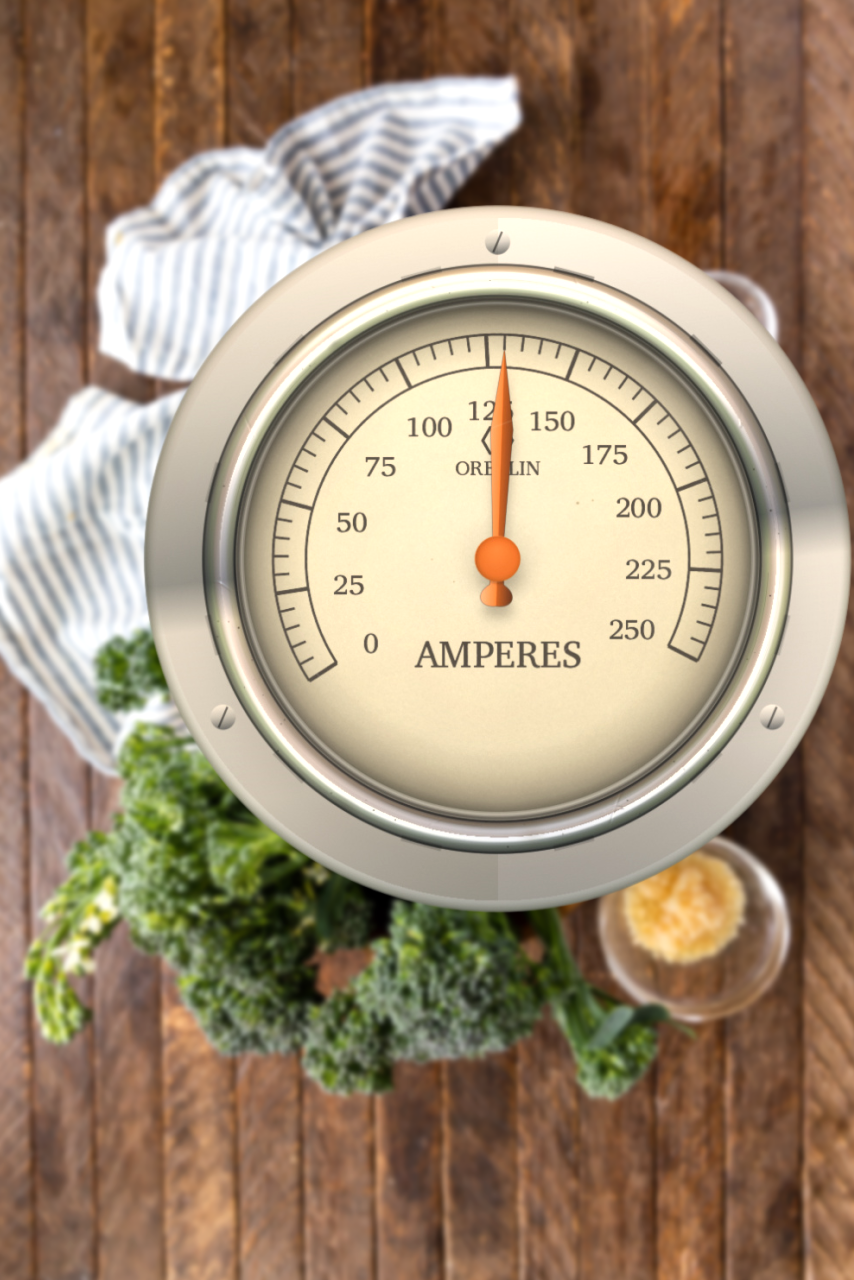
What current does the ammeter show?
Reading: 130 A
